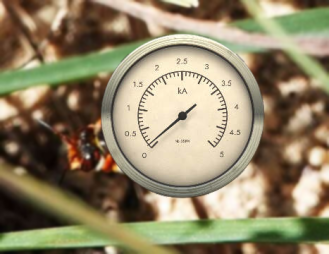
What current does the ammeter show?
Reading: 0.1 kA
